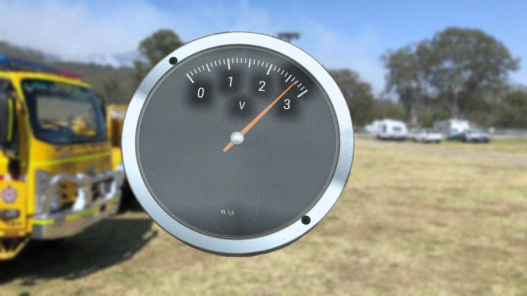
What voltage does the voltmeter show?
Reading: 2.7 V
